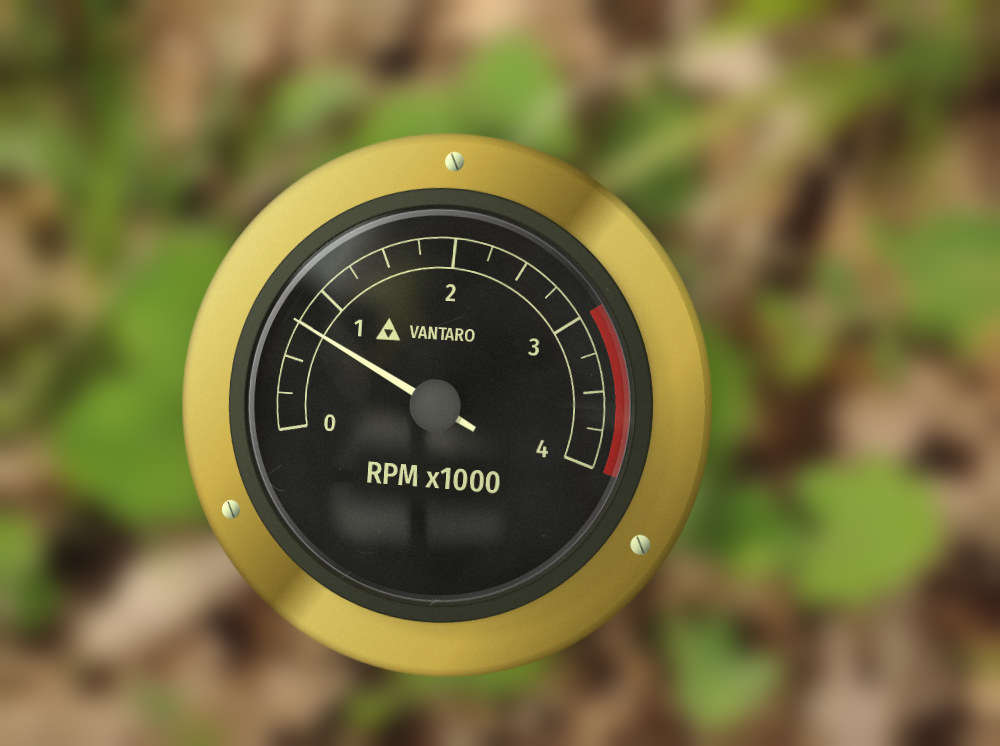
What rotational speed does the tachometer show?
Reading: 750 rpm
